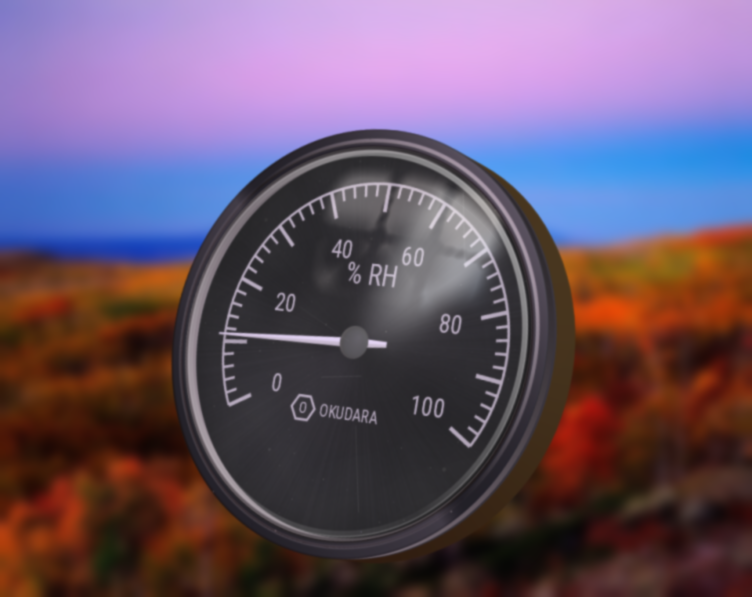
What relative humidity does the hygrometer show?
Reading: 11 %
